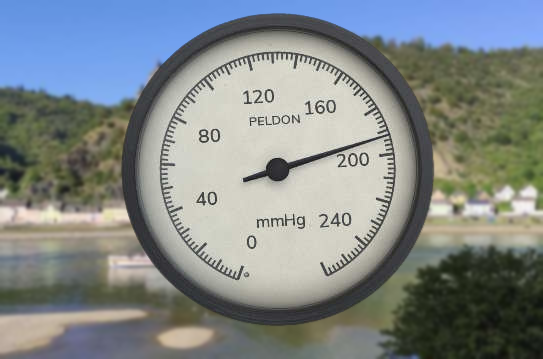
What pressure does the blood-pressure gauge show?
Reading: 192 mmHg
